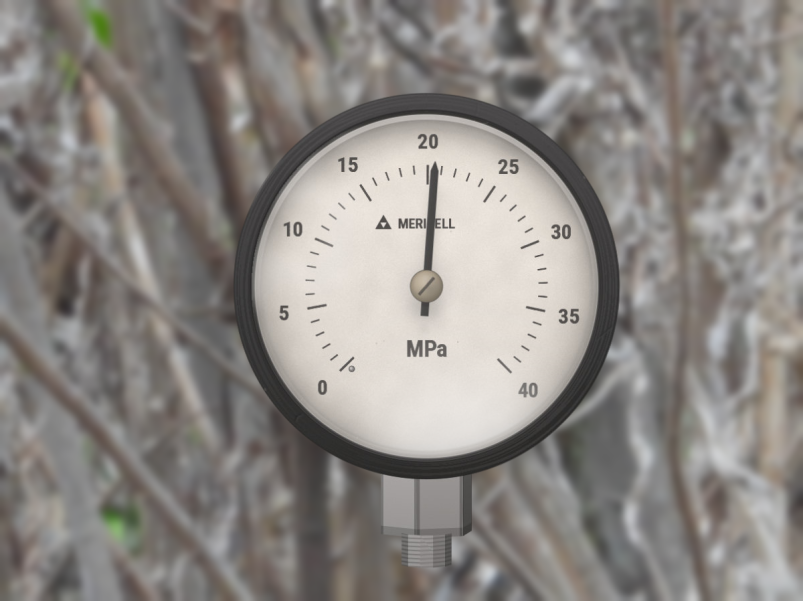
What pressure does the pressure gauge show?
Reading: 20.5 MPa
